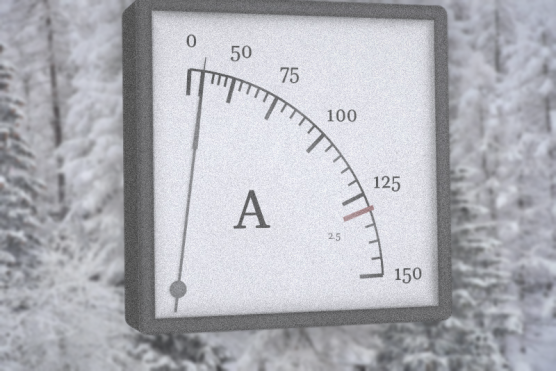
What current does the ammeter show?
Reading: 25 A
